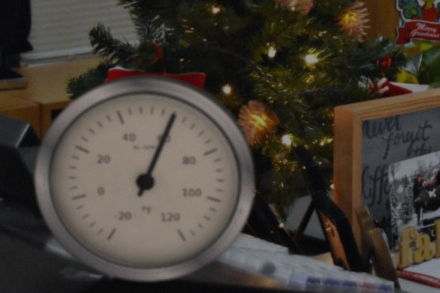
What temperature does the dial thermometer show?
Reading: 60 °F
